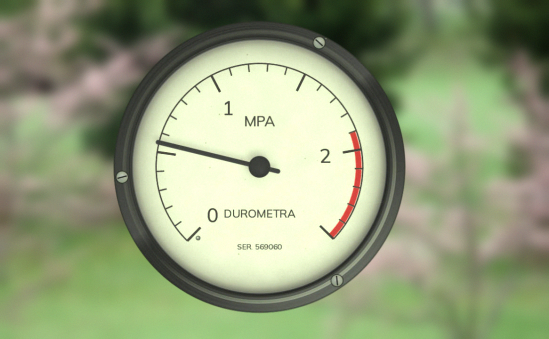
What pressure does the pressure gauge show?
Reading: 0.55 MPa
